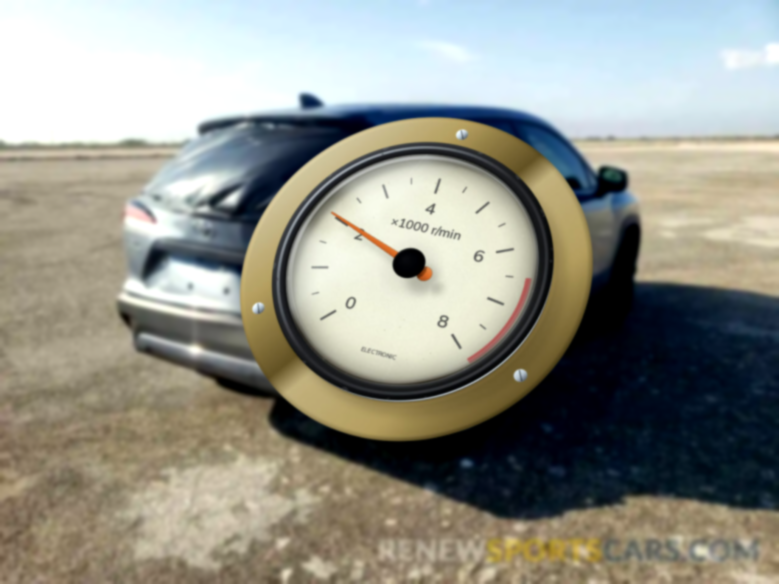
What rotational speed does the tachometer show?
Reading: 2000 rpm
